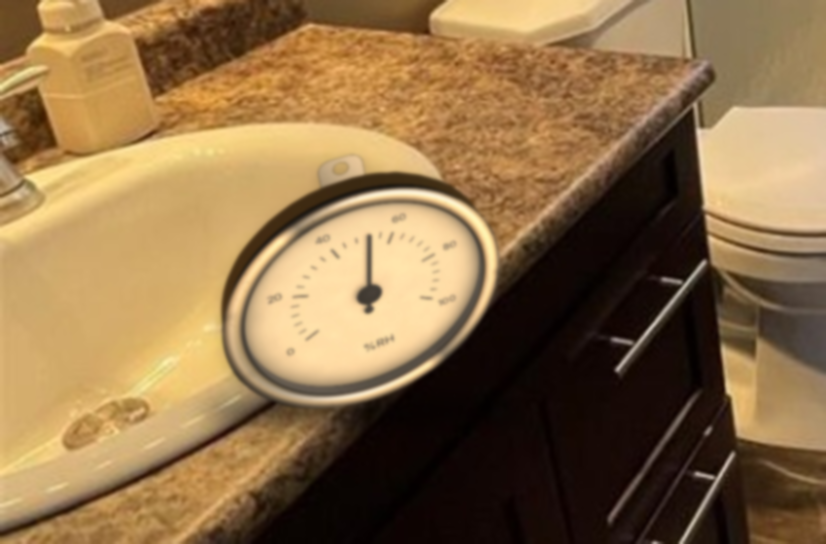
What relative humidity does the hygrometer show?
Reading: 52 %
